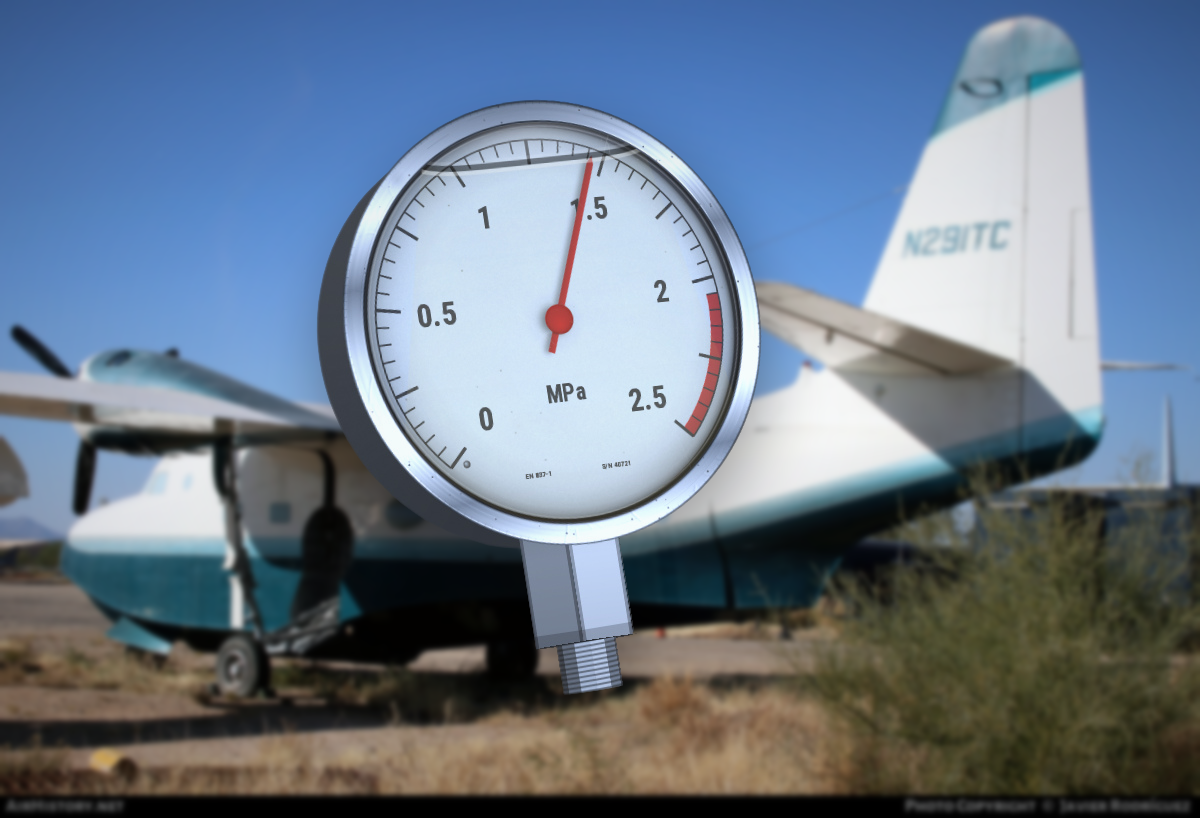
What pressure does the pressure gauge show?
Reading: 1.45 MPa
